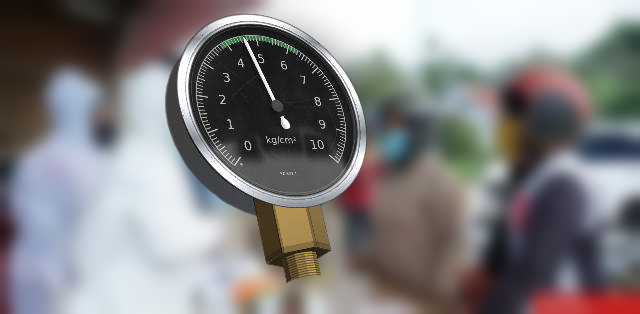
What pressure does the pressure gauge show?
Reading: 4.5 kg/cm²
